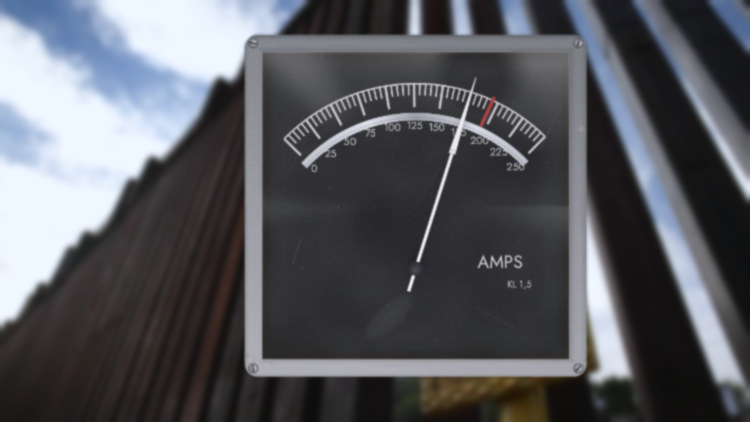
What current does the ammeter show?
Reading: 175 A
